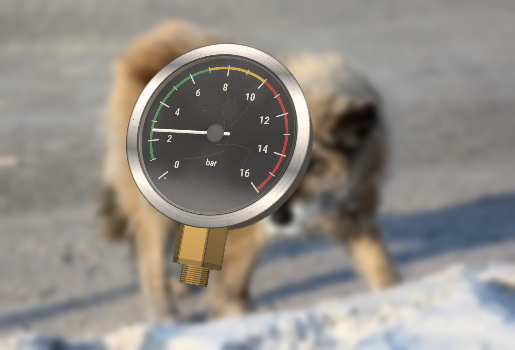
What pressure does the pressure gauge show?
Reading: 2.5 bar
